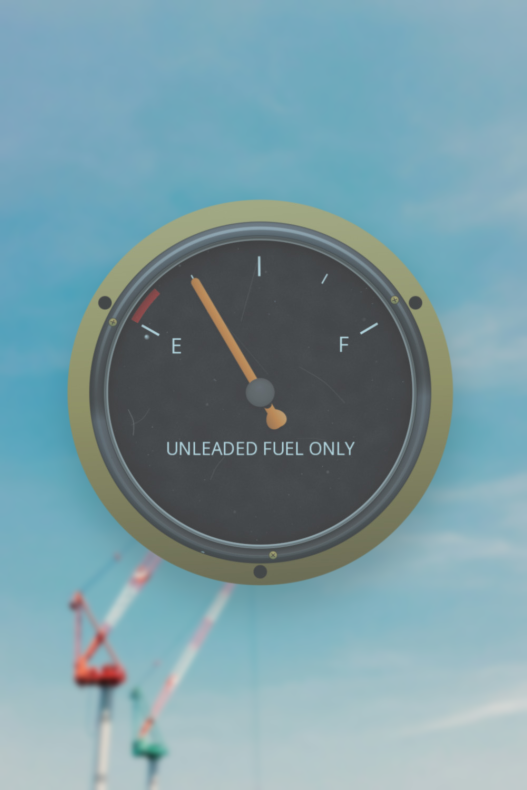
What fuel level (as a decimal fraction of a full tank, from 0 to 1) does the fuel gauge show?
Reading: 0.25
